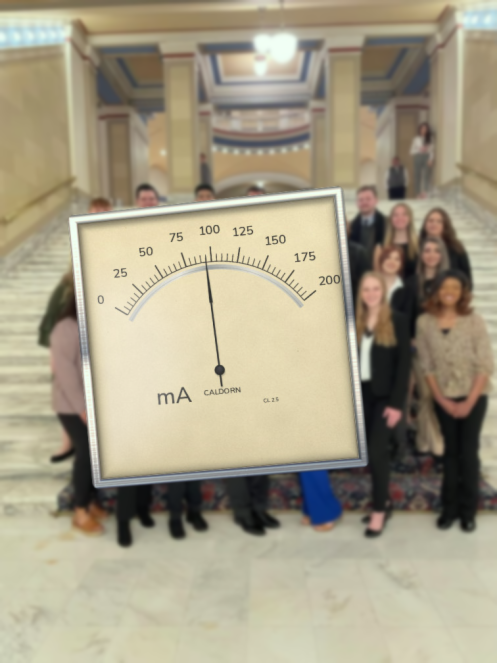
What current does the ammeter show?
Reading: 95 mA
